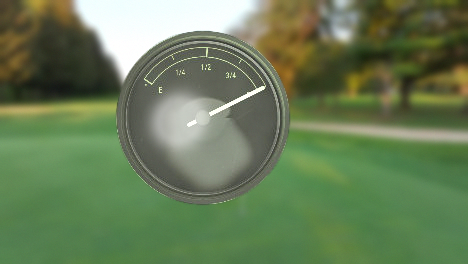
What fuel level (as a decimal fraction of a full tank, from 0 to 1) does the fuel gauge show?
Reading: 1
